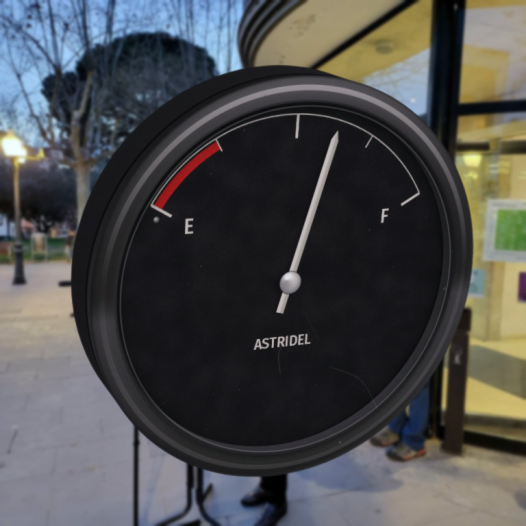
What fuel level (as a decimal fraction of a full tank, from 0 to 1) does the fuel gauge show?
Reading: 0.625
